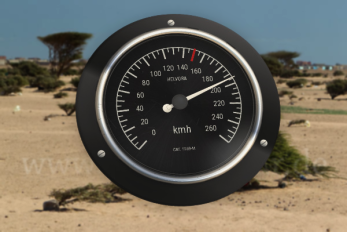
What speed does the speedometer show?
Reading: 195 km/h
